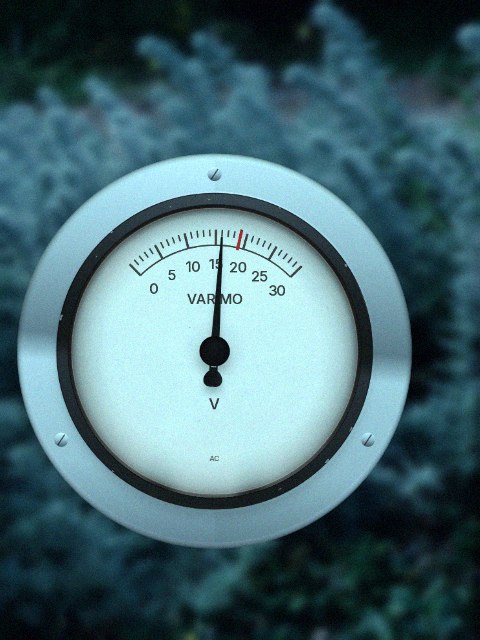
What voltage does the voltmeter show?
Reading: 16 V
